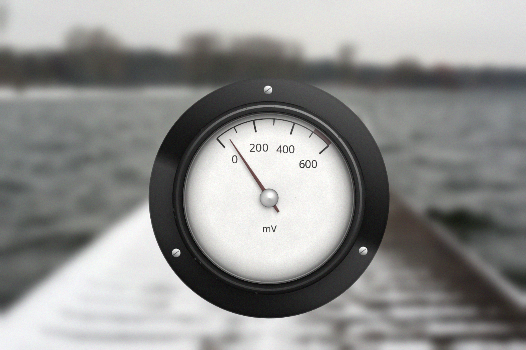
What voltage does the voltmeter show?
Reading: 50 mV
